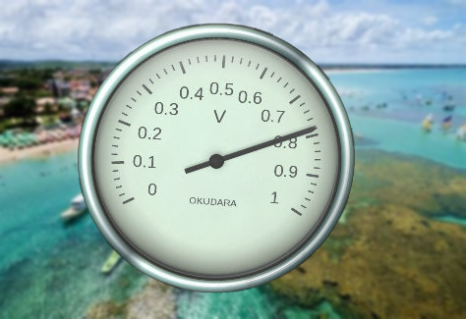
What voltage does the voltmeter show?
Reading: 0.78 V
